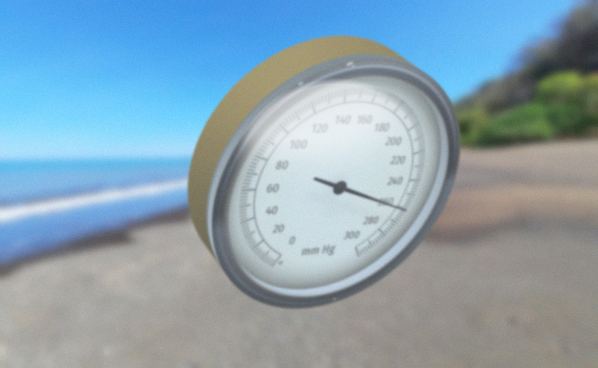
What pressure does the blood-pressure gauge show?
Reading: 260 mmHg
